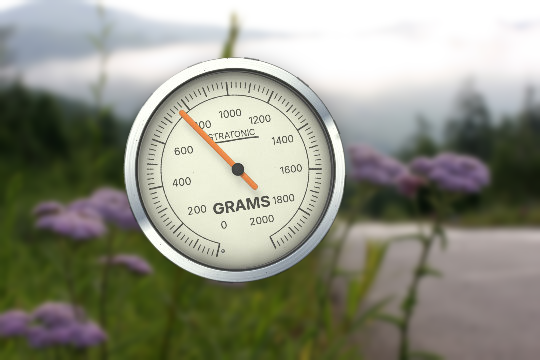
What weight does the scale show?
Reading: 760 g
